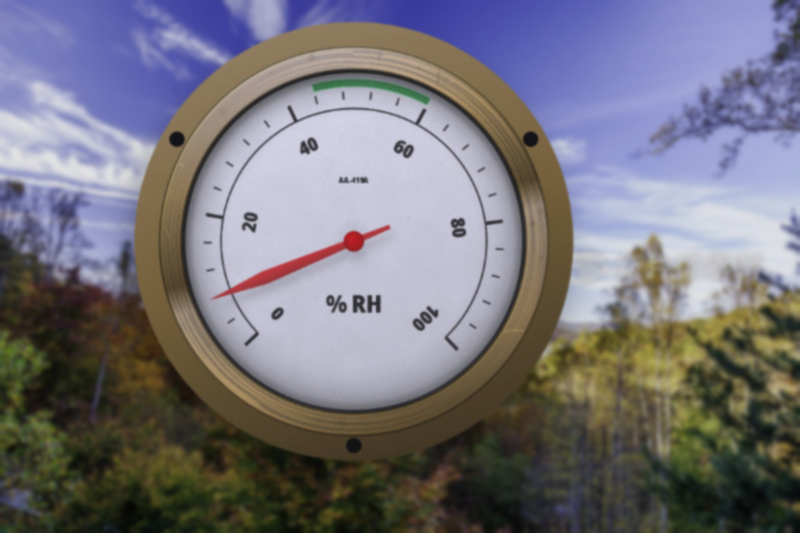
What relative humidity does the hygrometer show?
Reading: 8 %
